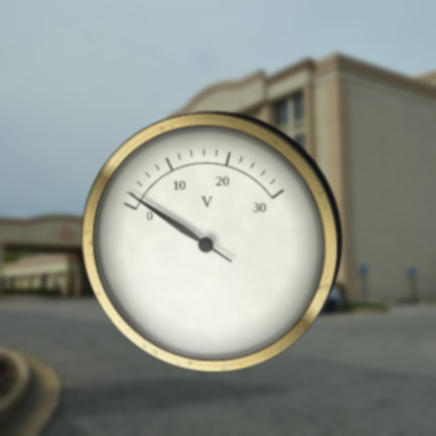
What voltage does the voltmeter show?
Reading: 2 V
